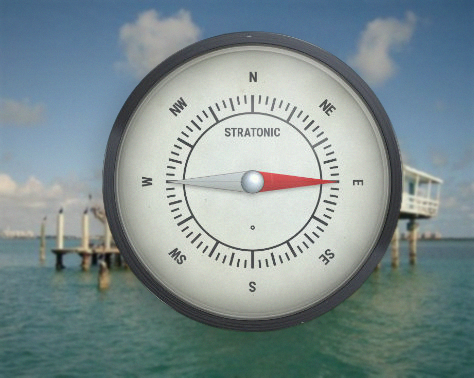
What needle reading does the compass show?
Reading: 90 °
